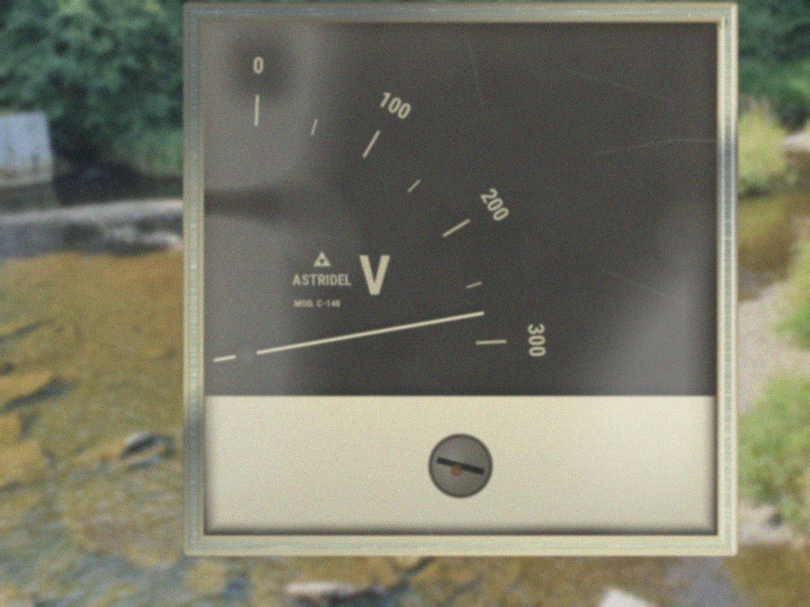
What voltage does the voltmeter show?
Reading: 275 V
